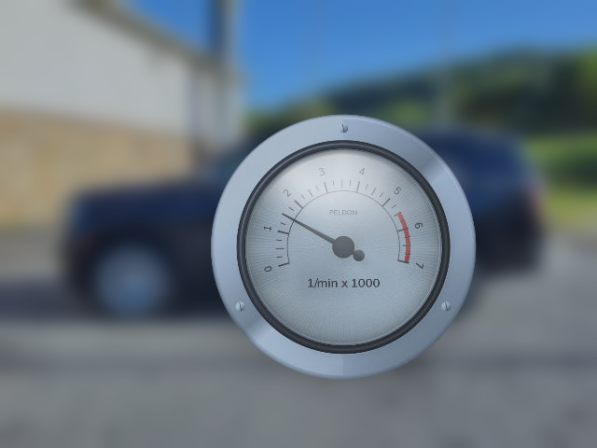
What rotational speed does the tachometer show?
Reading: 1500 rpm
